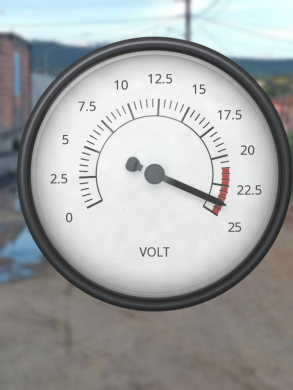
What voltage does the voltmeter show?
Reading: 24 V
